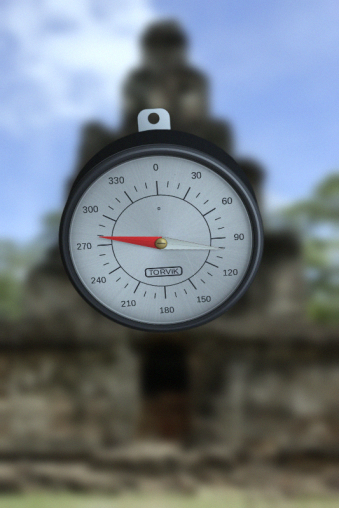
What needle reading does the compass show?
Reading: 280 °
